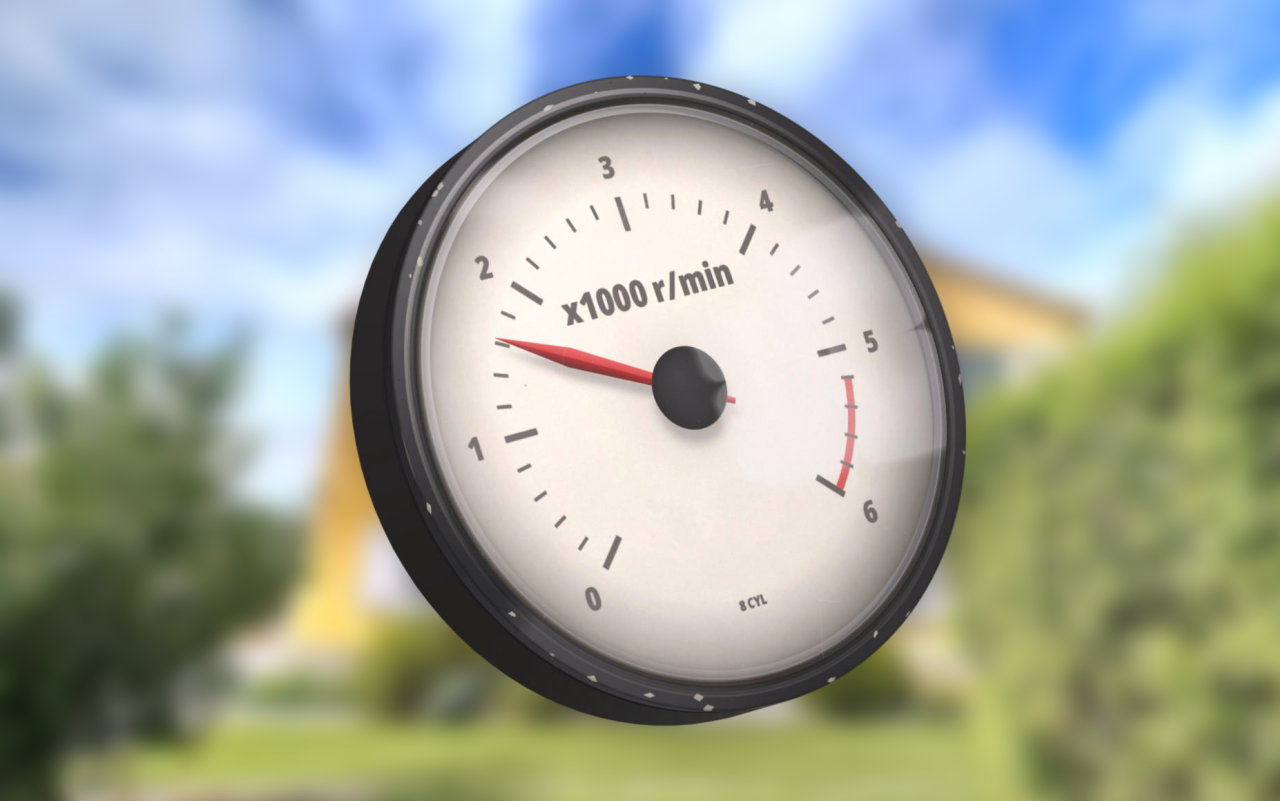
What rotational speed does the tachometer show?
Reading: 1600 rpm
